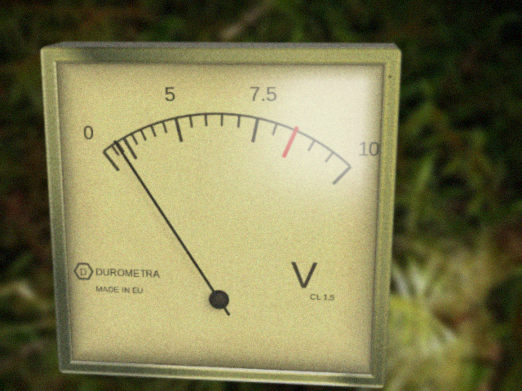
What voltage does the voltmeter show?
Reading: 2 V
